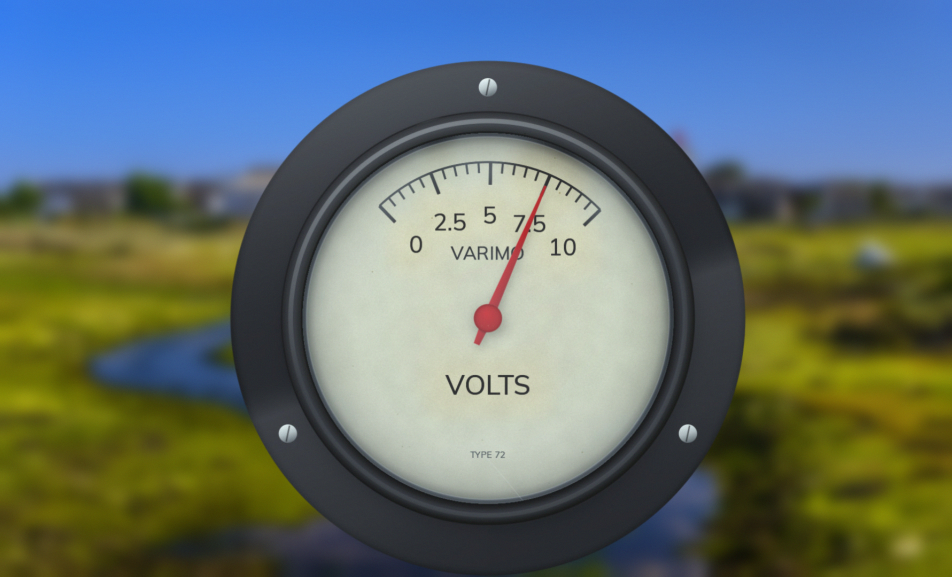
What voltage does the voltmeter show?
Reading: 7.5 V
